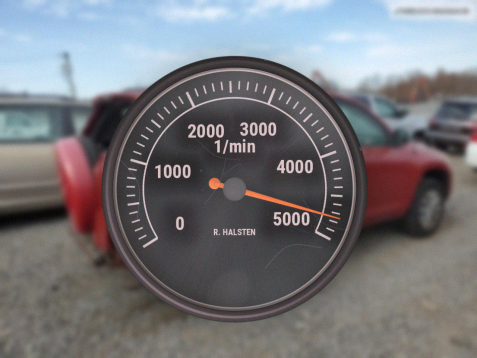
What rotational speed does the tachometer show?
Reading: 4750 rpm
